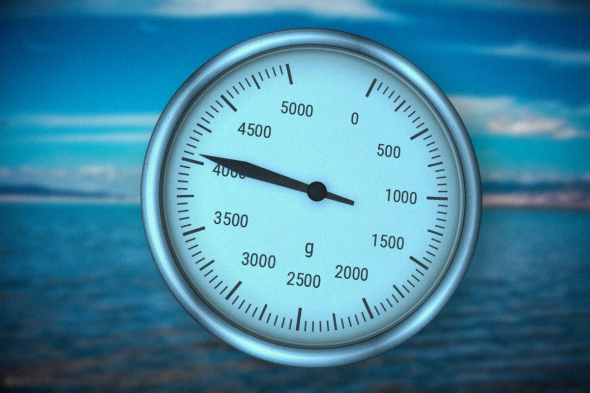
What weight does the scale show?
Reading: 4050 g
